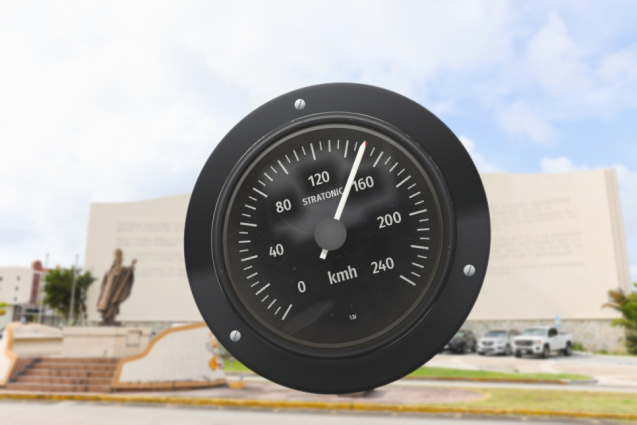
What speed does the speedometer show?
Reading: 150 km/h
